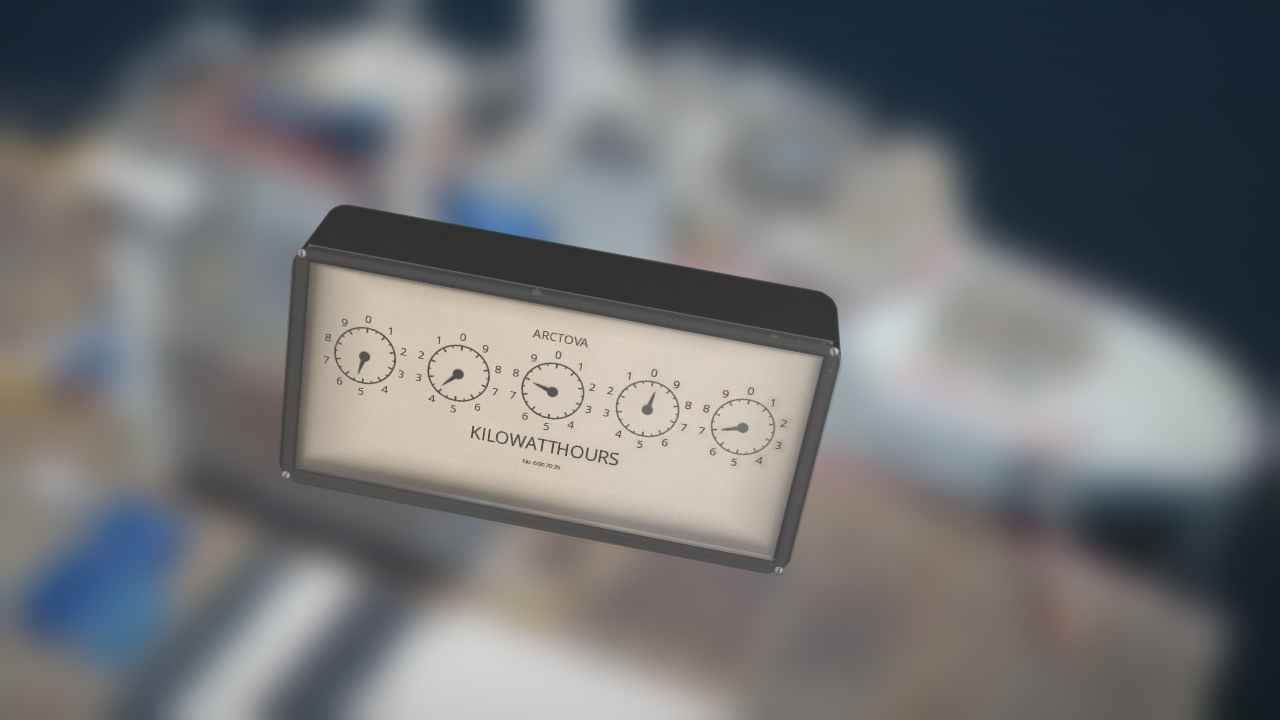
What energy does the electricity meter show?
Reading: 53797 kWh
